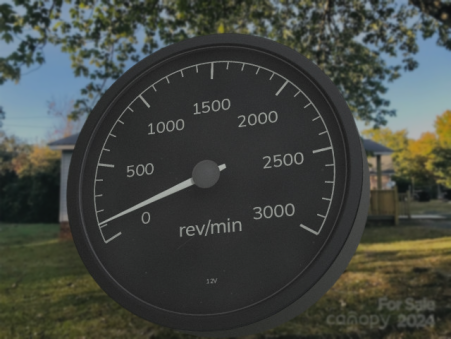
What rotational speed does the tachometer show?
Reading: 100 rpm
